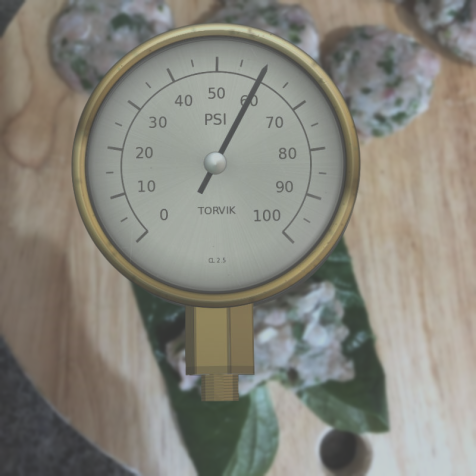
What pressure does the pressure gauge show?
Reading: 60 psi
